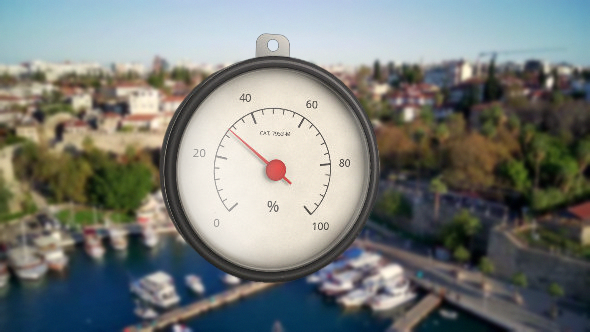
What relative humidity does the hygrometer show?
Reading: 30 %
